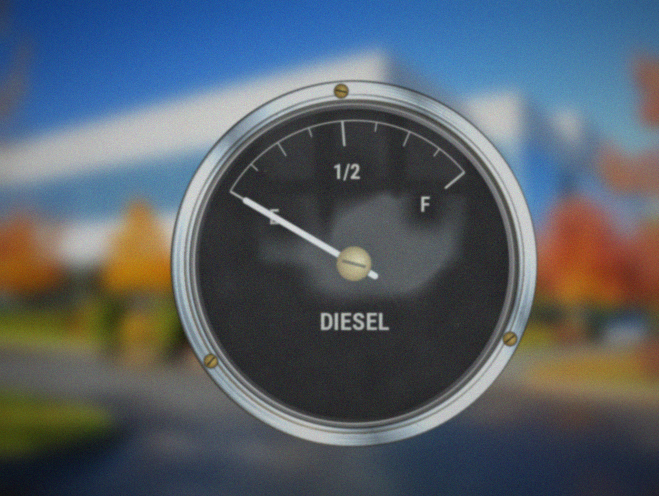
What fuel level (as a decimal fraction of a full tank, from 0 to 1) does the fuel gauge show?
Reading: 0
